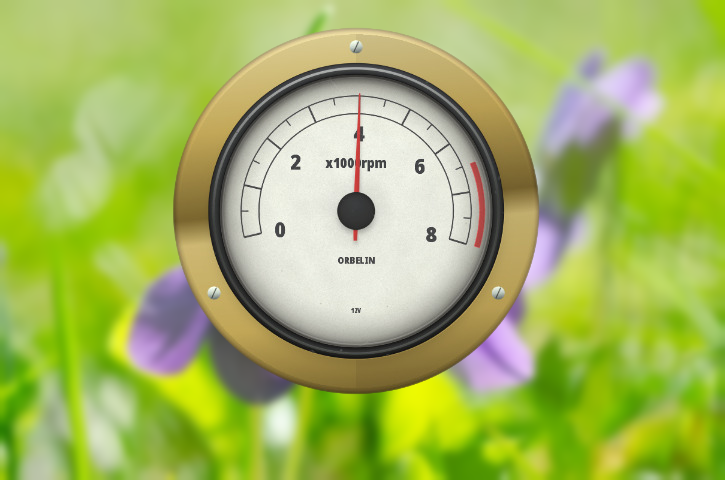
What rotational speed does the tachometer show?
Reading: 4000 rpm
